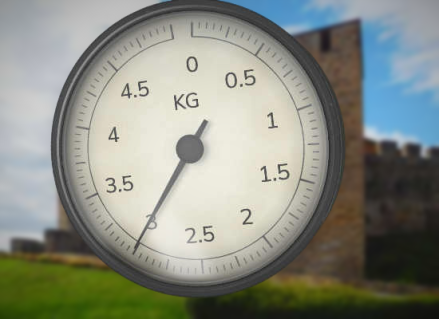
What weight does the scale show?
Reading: 3 kg
